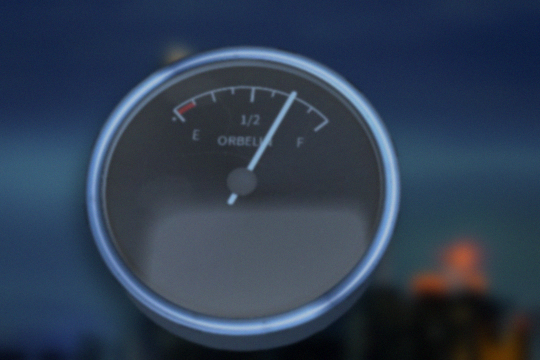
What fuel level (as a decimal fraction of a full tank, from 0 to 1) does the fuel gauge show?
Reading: 0.75
